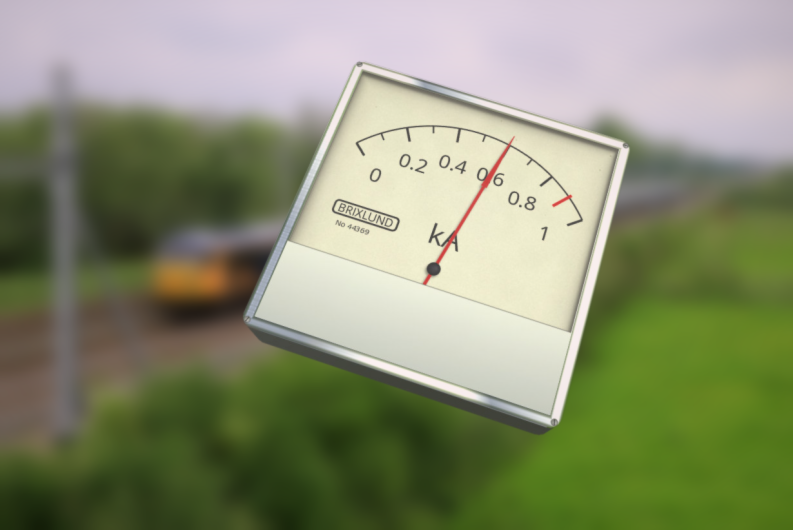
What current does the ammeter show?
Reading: 0.6 kA
